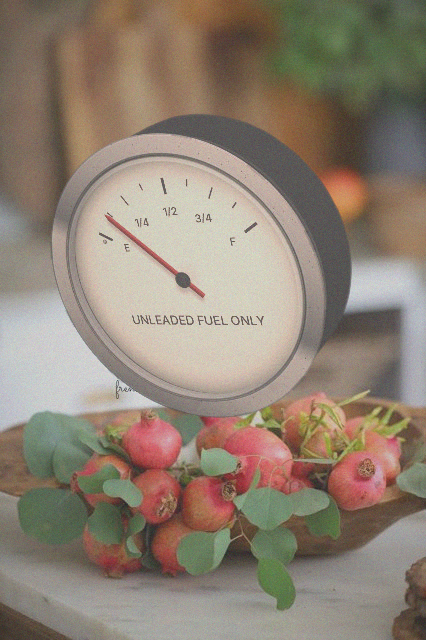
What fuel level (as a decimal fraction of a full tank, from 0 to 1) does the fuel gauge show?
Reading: 0.125
